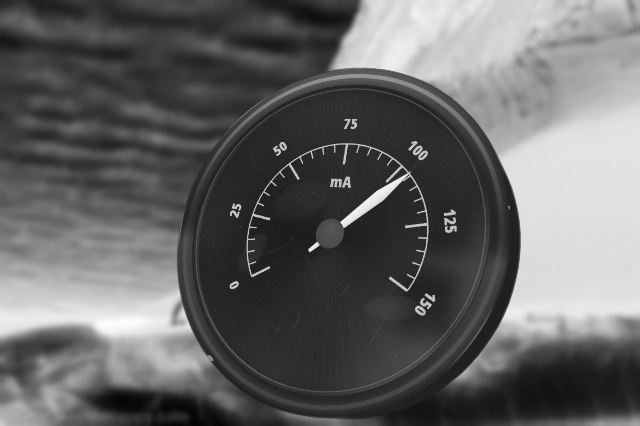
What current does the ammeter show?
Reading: 105 mA
